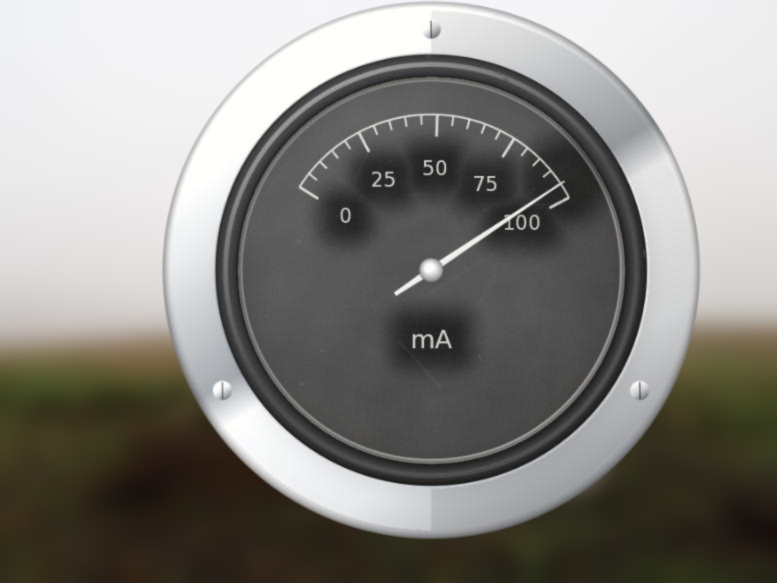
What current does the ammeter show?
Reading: 95 mA
